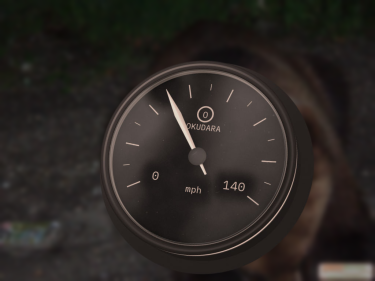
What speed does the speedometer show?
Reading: 50 mph
